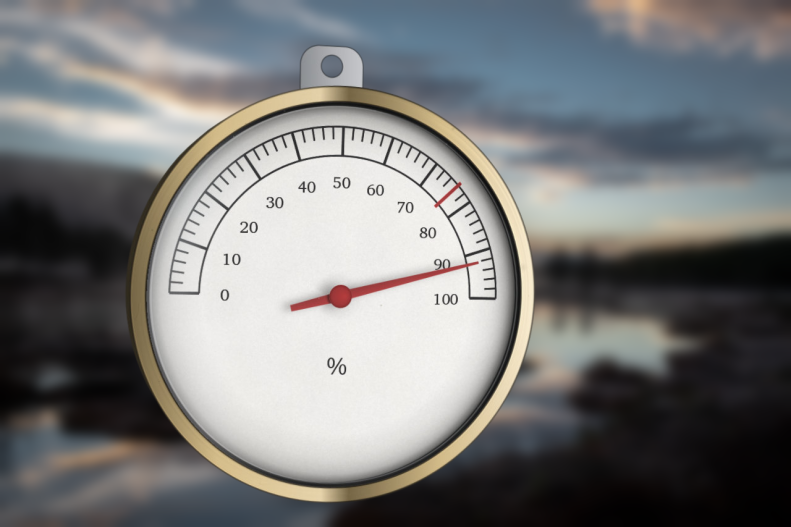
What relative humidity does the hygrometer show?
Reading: 92 %
